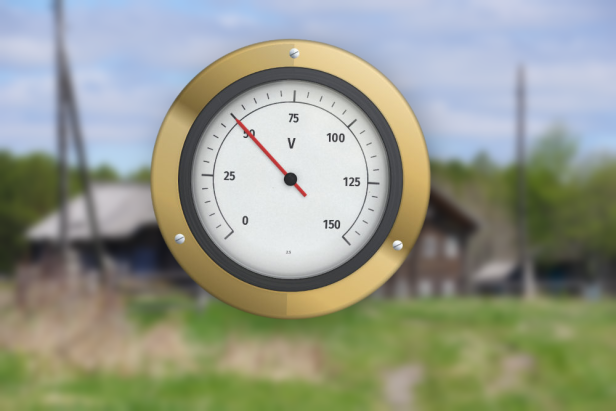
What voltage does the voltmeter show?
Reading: 50 V
